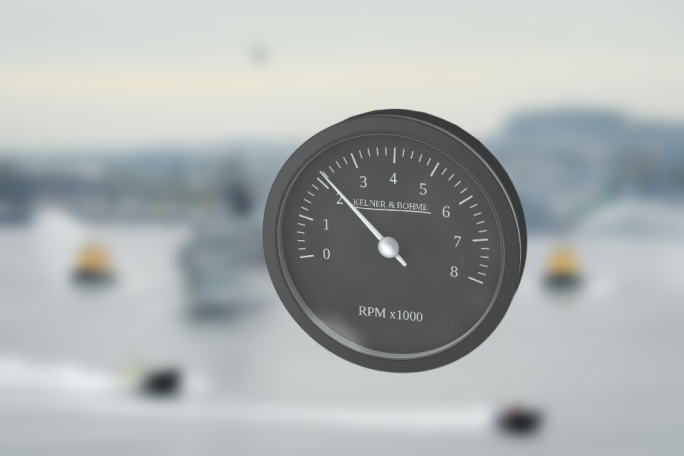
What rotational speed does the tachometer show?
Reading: 2200 rpm
